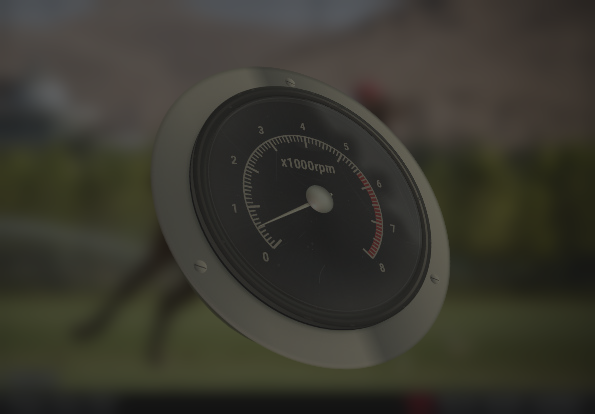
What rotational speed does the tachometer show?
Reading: 500 rpm
